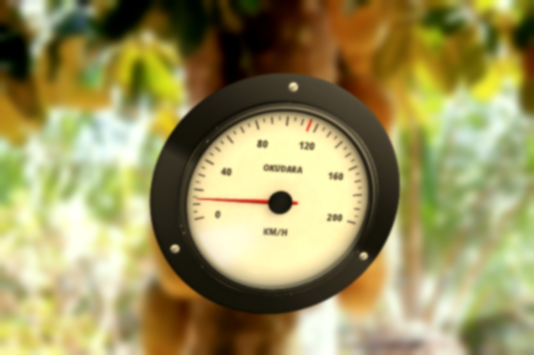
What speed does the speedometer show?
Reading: 15 km/h
